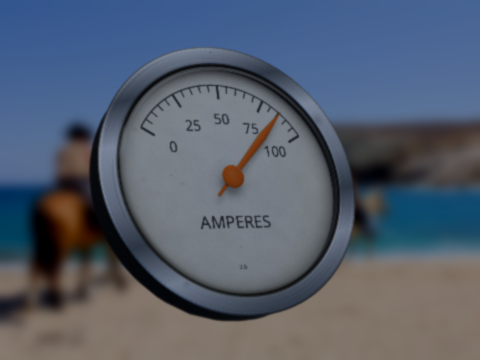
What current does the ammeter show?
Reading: 85 A
